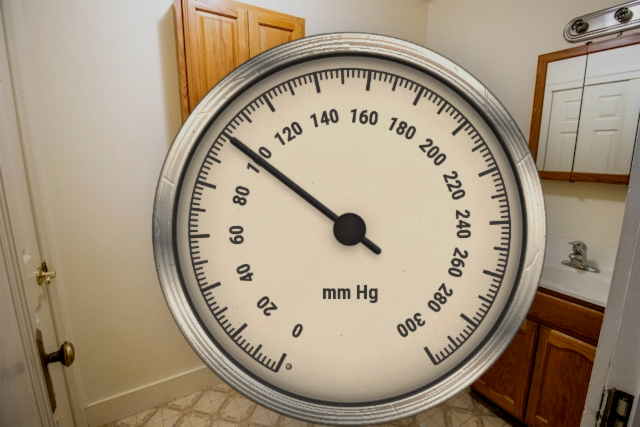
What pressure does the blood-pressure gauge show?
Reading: 100 mmHg
